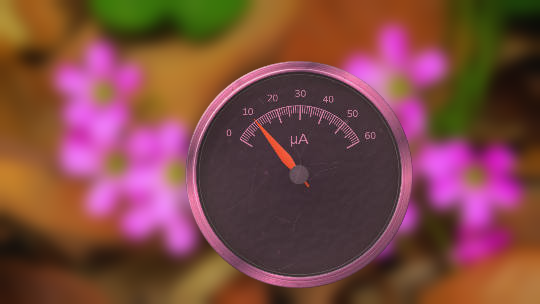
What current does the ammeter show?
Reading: 10 µA
